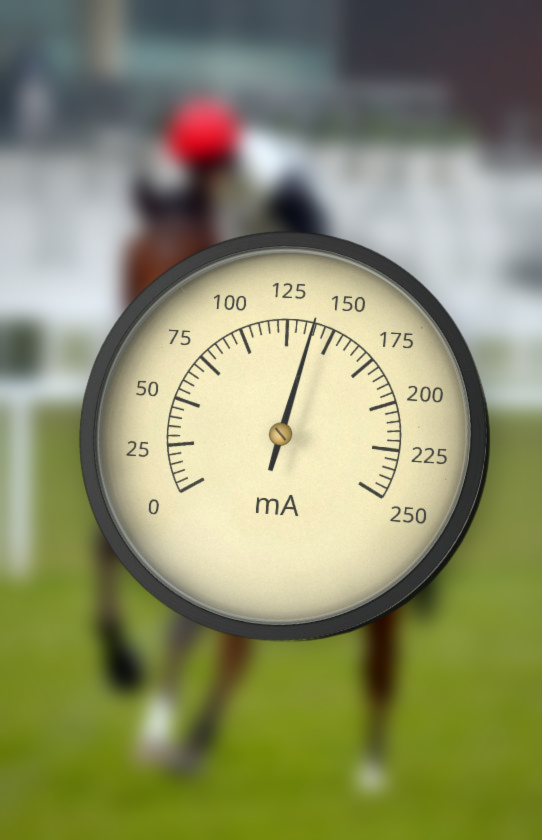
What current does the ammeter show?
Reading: 140 mA
